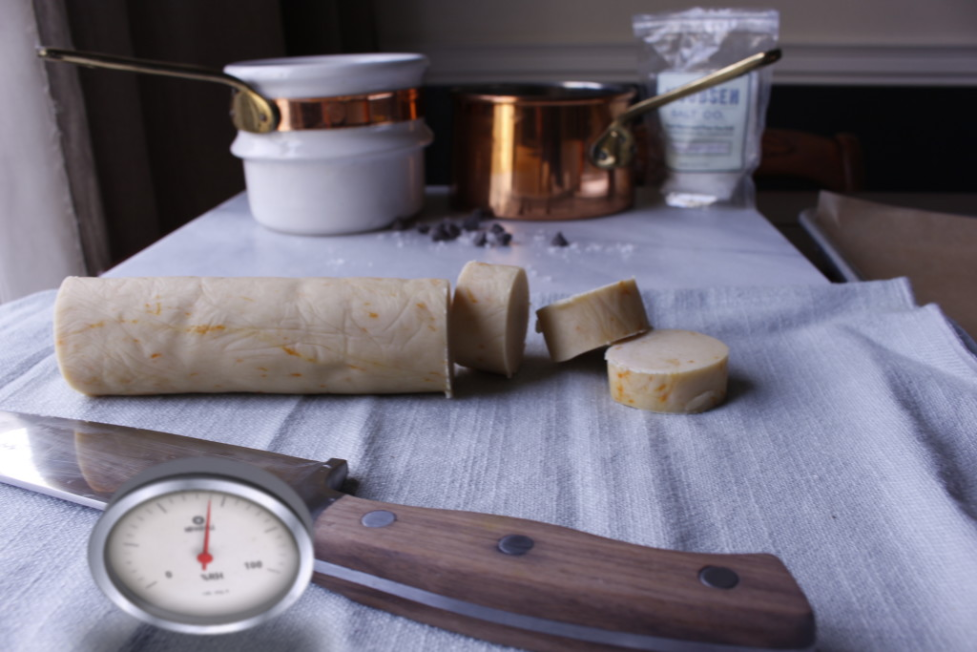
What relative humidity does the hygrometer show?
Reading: 56 %
